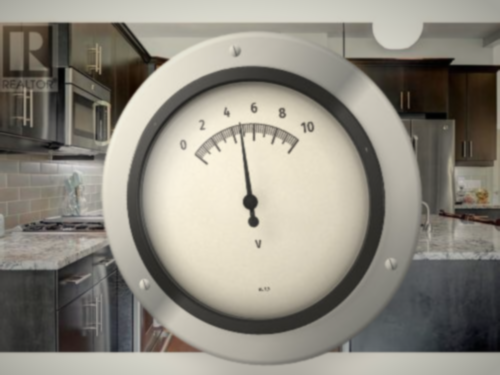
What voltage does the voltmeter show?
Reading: 5 V
